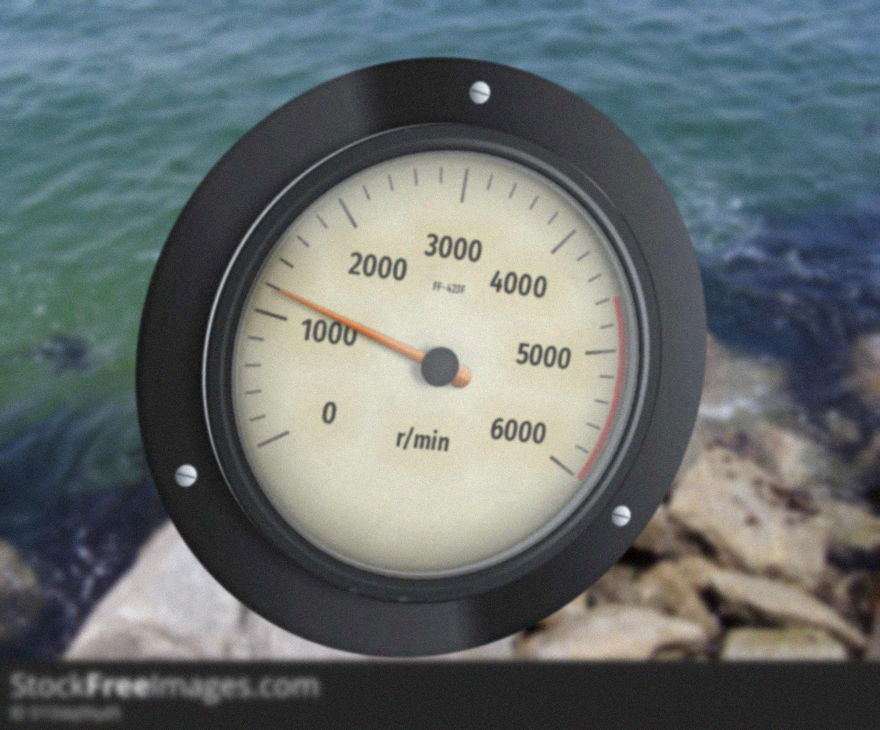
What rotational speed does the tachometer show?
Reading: 1200 rpm
